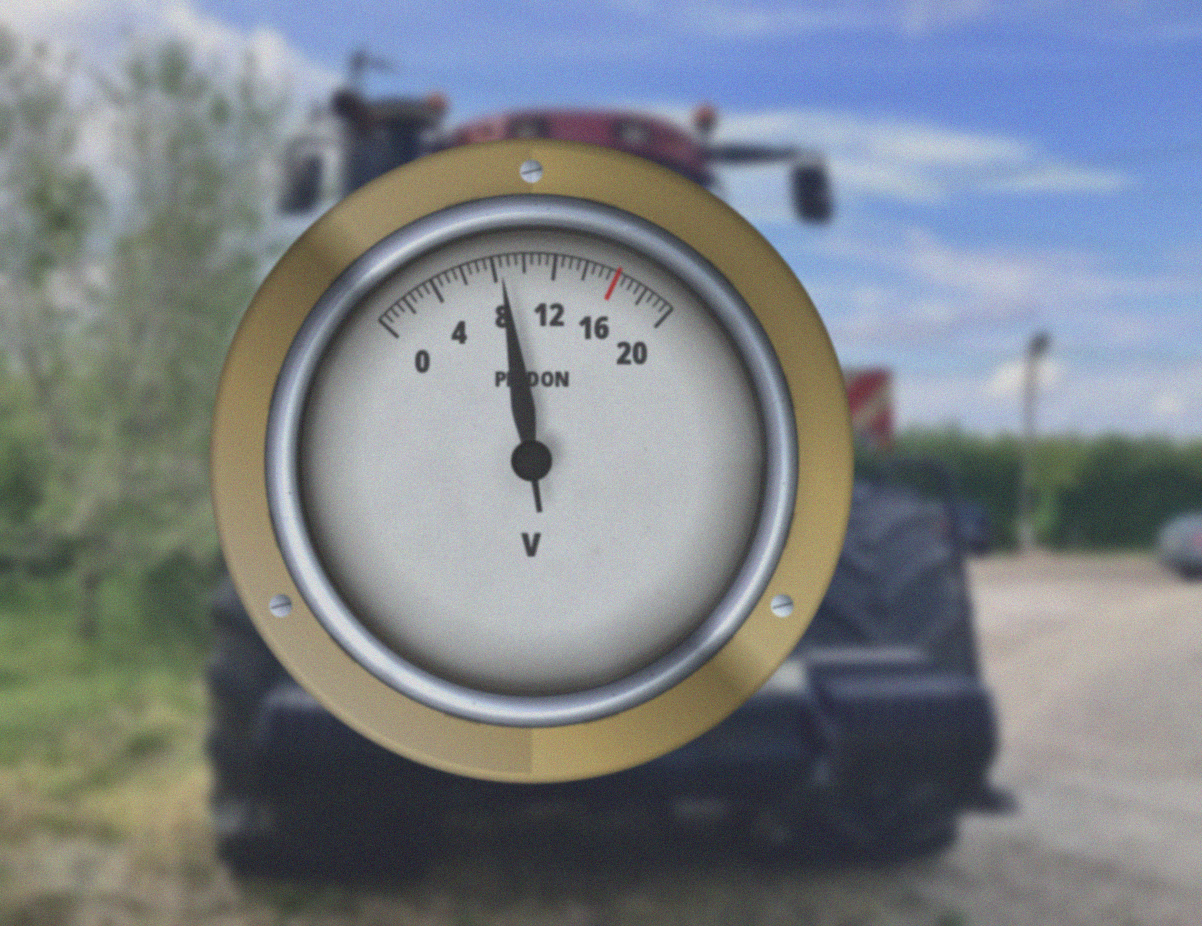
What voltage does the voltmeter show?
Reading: 8.5 V
